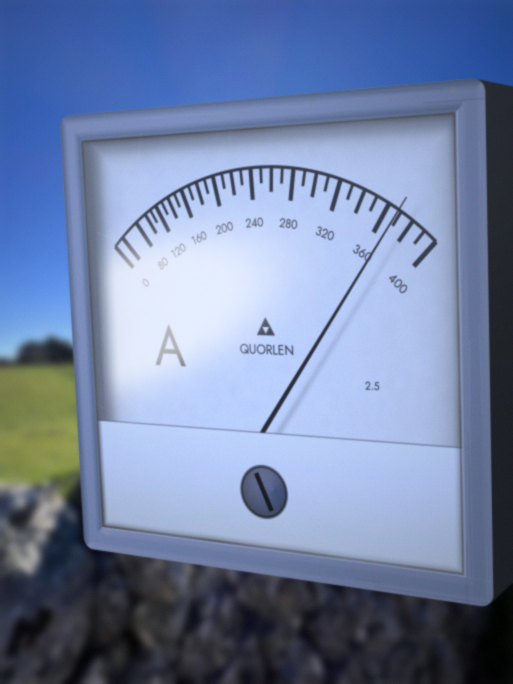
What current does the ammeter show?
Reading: 370 A
